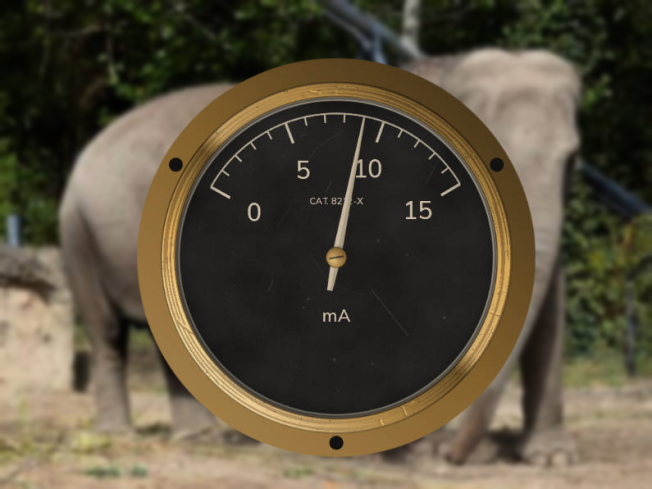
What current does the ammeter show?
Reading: 9 mA
